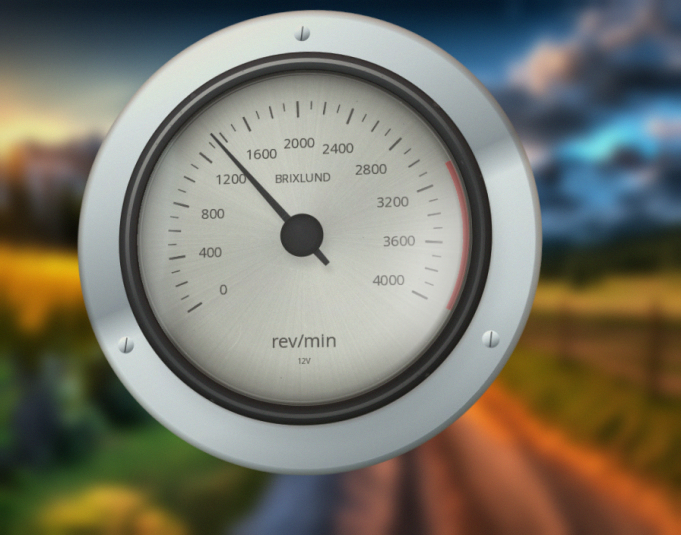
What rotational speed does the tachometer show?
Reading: 1350 rpm
